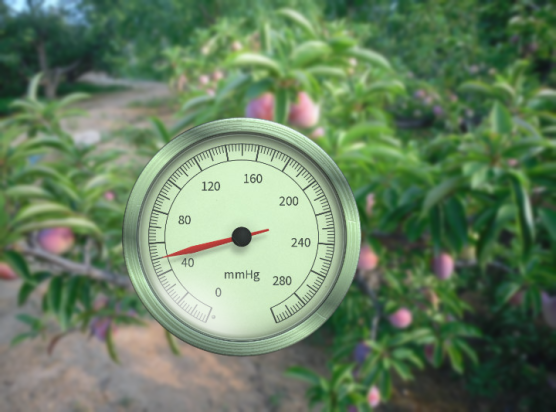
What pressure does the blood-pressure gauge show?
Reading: 50 mmHg
